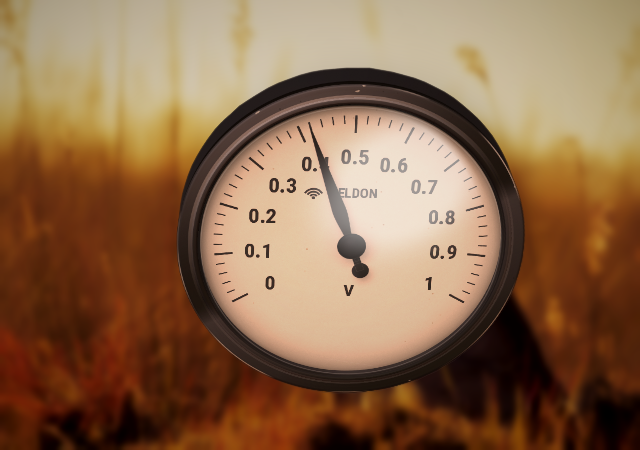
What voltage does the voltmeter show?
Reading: 0.42 V
